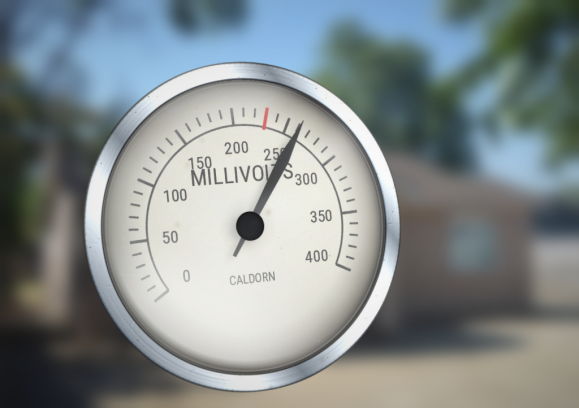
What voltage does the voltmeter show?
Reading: 260 mV
